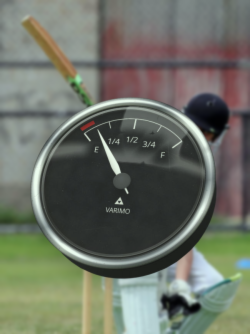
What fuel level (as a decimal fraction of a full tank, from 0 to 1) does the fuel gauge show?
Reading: 0.125
